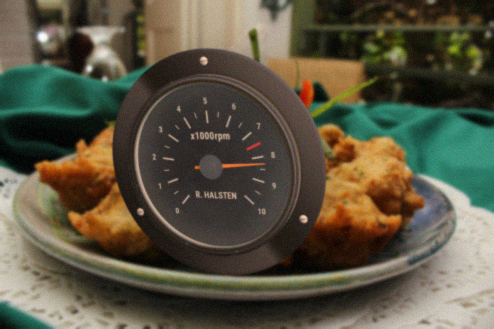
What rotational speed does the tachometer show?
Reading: 8250 rpm
